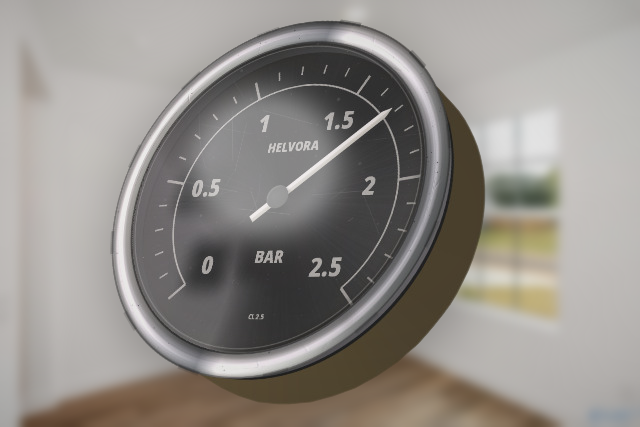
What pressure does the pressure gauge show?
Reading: 1.7 bar
